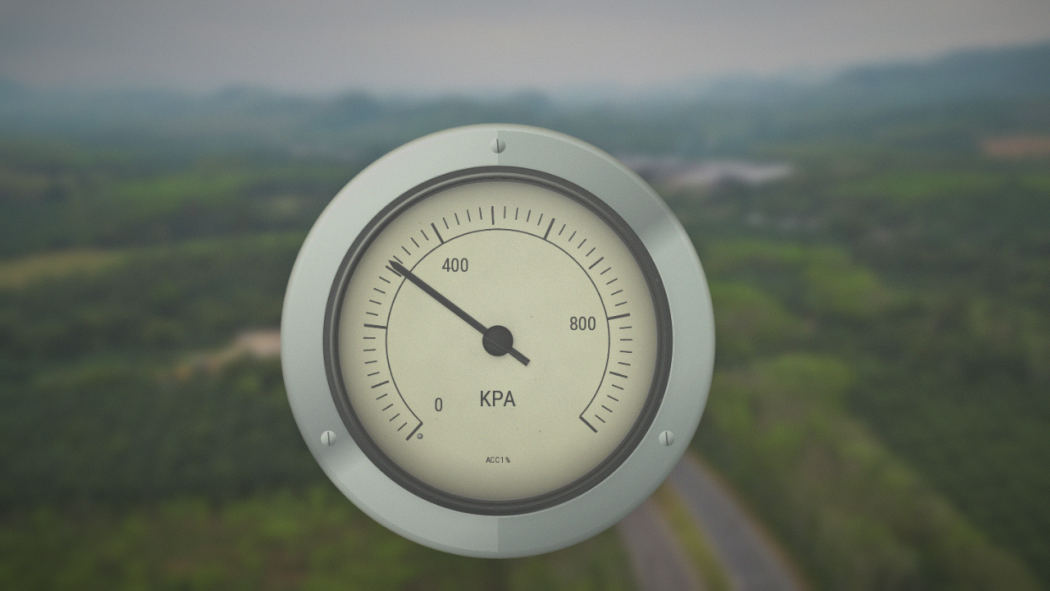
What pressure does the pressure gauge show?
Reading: 310 kPa
